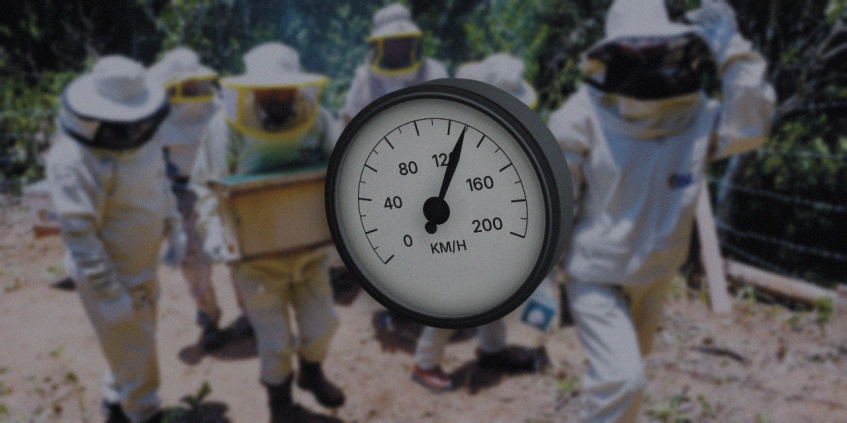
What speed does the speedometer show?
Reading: 130 km/h
